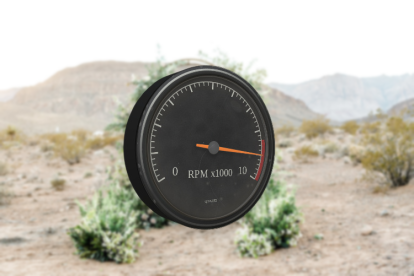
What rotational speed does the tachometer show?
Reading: 9000 rpm
